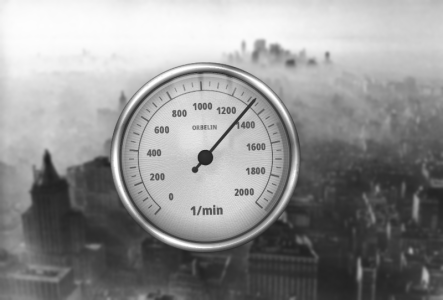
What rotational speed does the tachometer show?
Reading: 1325 rpm
